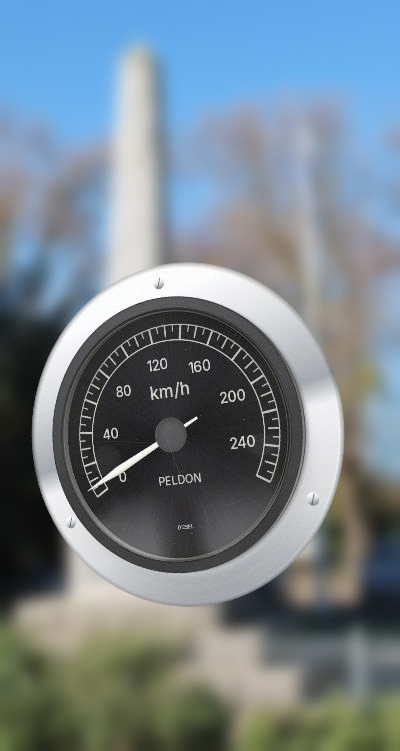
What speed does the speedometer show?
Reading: 5 km/h
